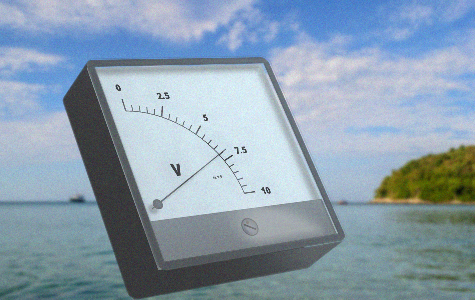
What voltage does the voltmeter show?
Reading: 7 V
